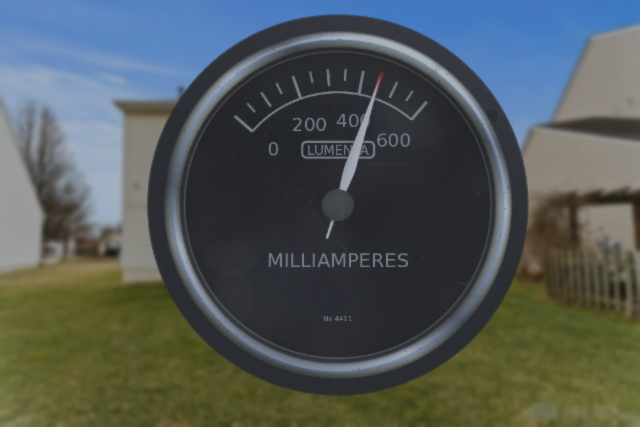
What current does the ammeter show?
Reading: 450 mA
